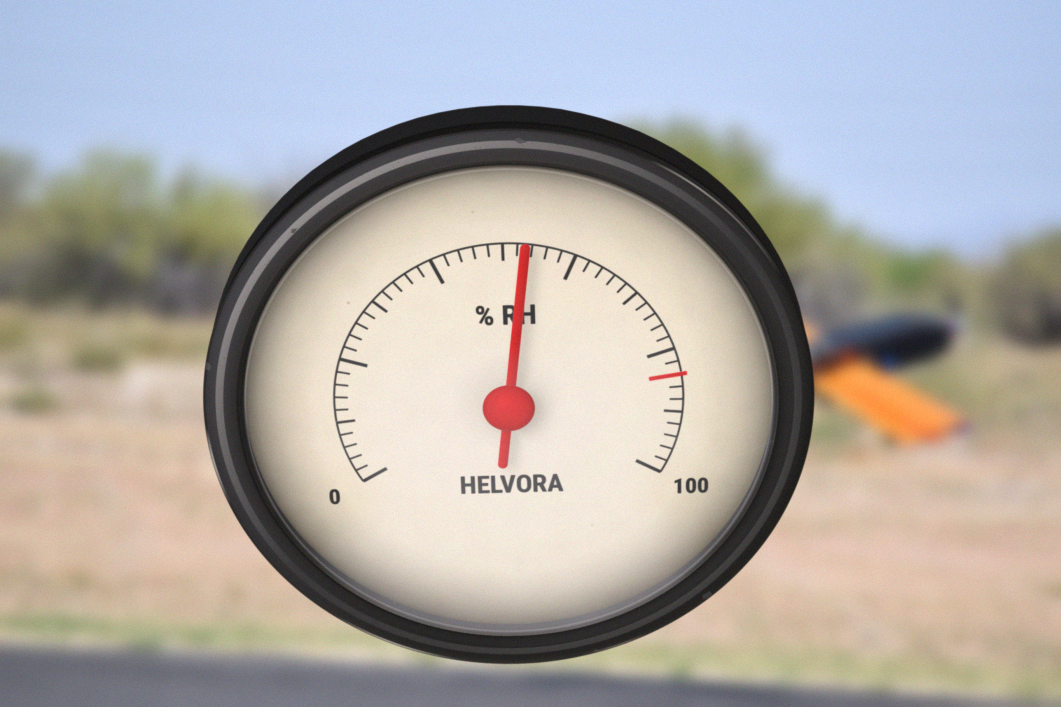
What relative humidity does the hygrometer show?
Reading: 53 %
